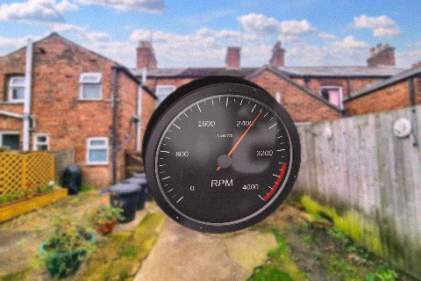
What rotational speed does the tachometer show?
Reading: 2500 rpm
